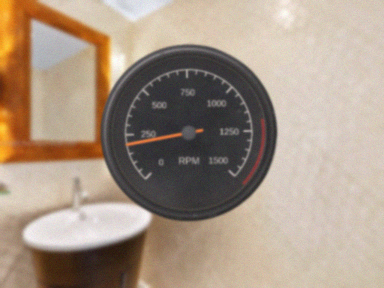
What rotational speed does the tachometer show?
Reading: 200 rpm
